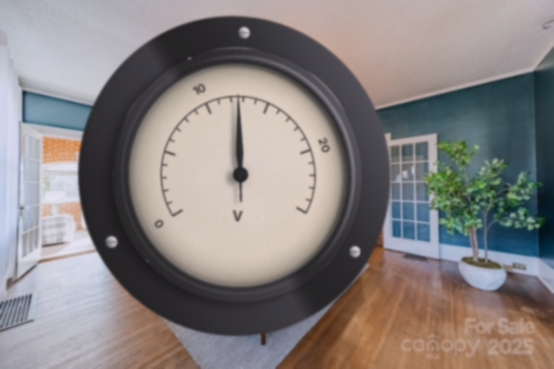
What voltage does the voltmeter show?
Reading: 12.5 V
